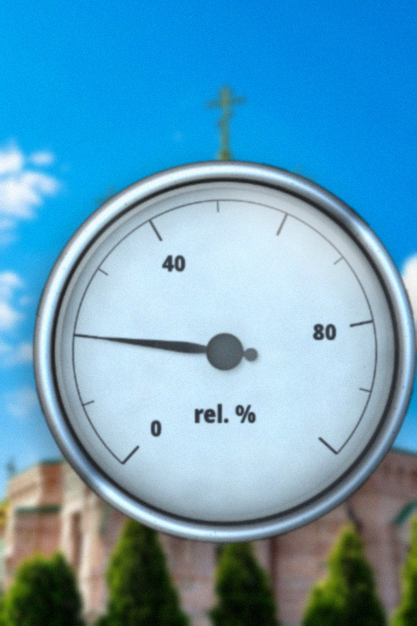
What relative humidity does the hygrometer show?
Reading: 20 %
